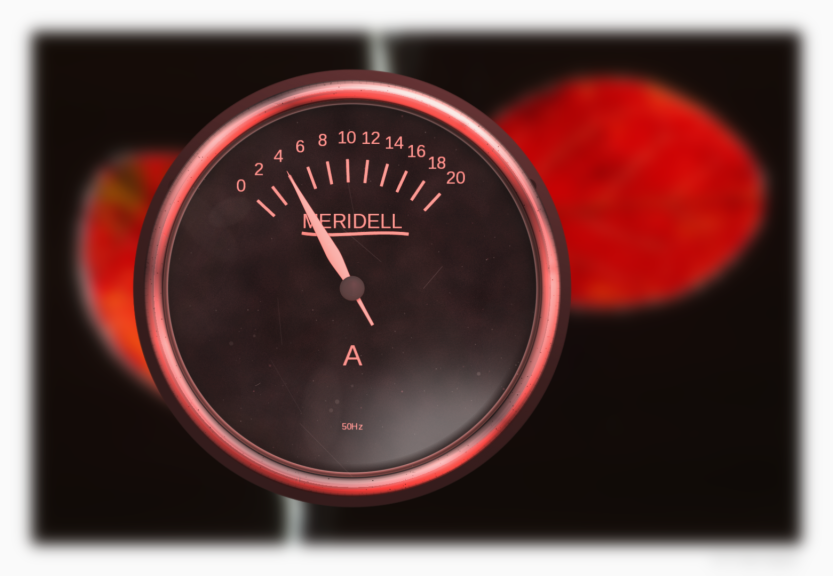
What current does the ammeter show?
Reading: 4 A
